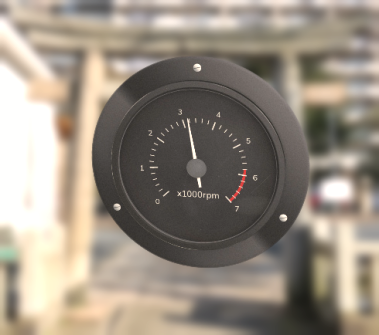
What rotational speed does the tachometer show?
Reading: 3200 rpm
